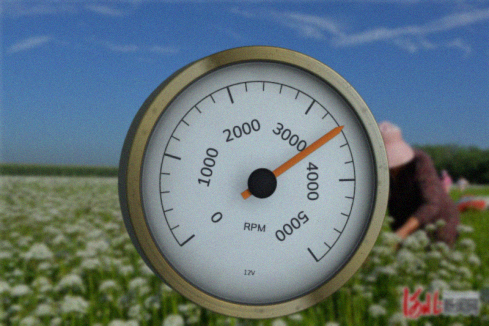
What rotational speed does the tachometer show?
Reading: 3400 rpm
